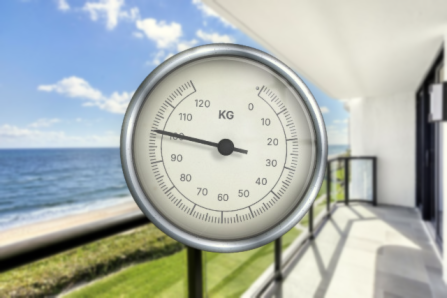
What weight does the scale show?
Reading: 100 kg
